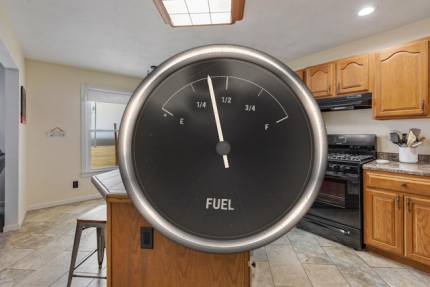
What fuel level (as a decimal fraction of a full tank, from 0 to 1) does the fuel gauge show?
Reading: 0.375
